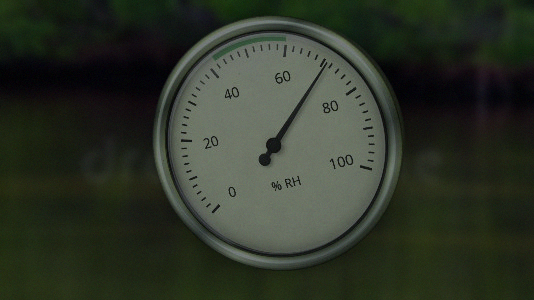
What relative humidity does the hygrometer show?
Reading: 71 %
